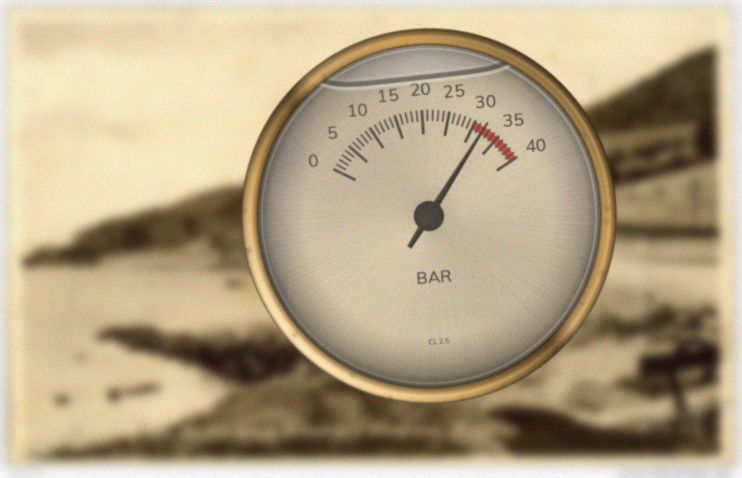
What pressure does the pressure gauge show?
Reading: 32 bar
